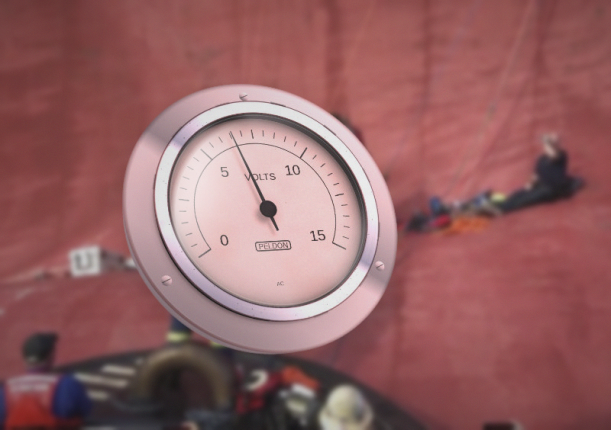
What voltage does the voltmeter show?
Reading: 6.5 V
